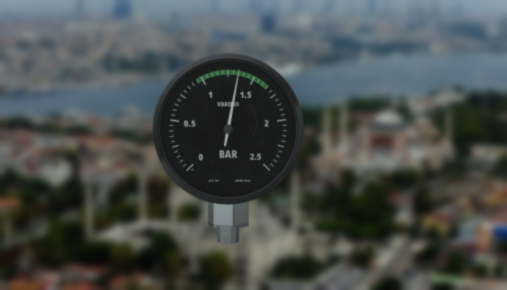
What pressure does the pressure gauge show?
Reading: 1.35 bar
